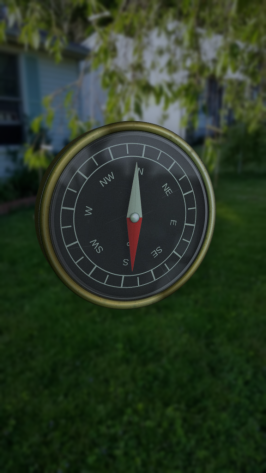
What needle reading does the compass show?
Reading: 172.5 °
